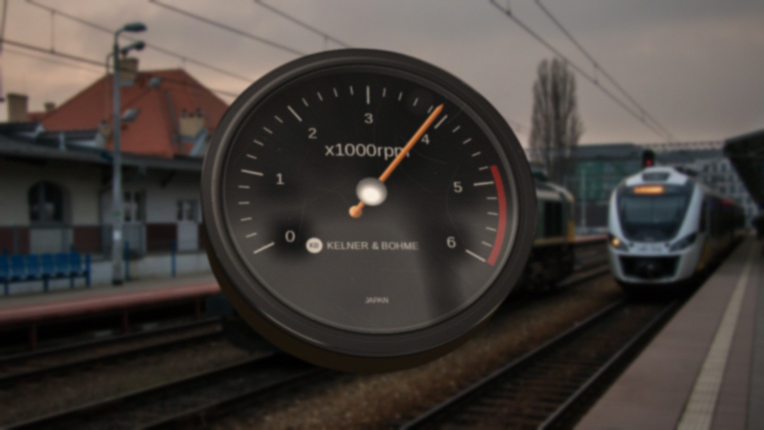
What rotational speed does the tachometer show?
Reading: 3900 rpm
